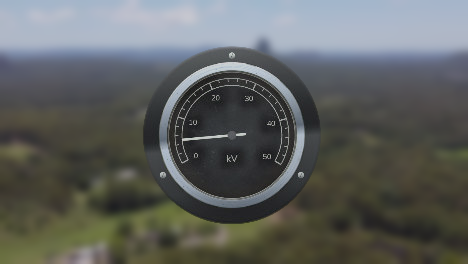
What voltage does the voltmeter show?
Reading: 5 kV
